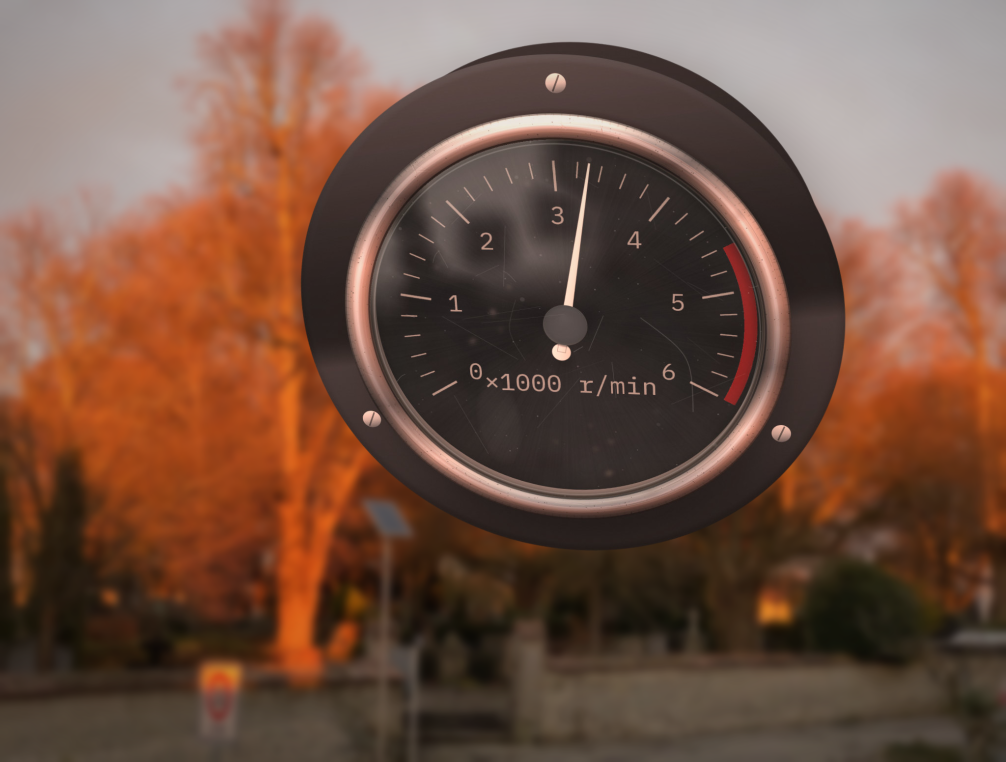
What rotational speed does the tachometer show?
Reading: 3300 rpm
